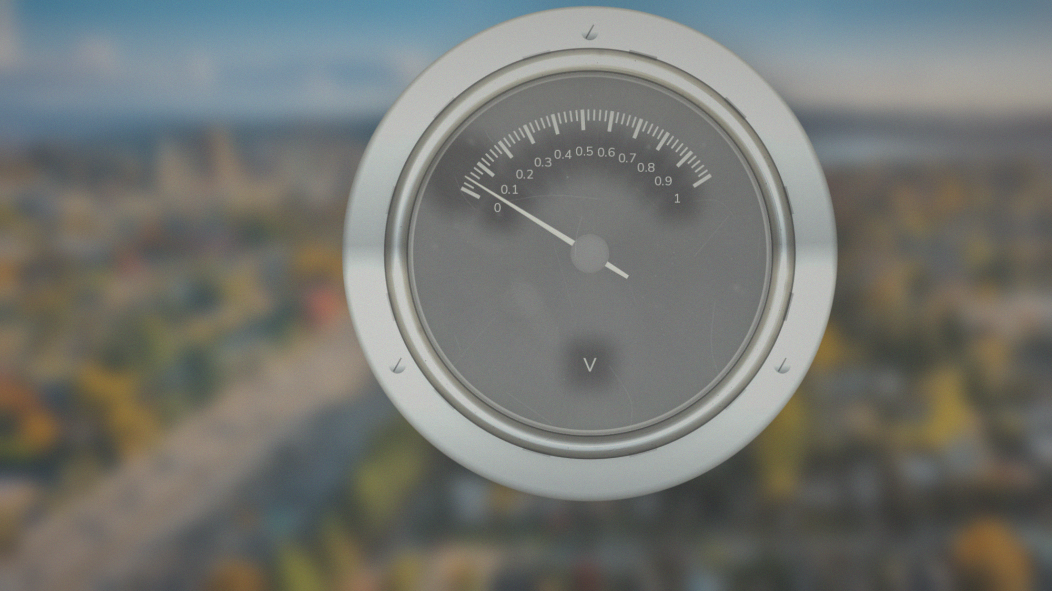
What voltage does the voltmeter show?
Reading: 0.04 V
